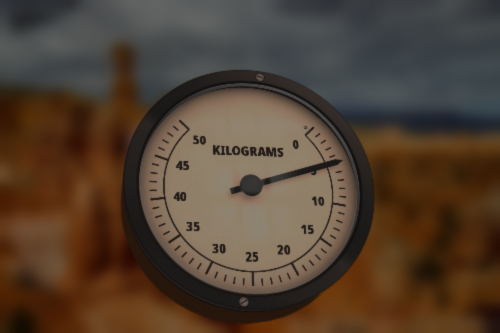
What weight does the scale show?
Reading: 5 kg
